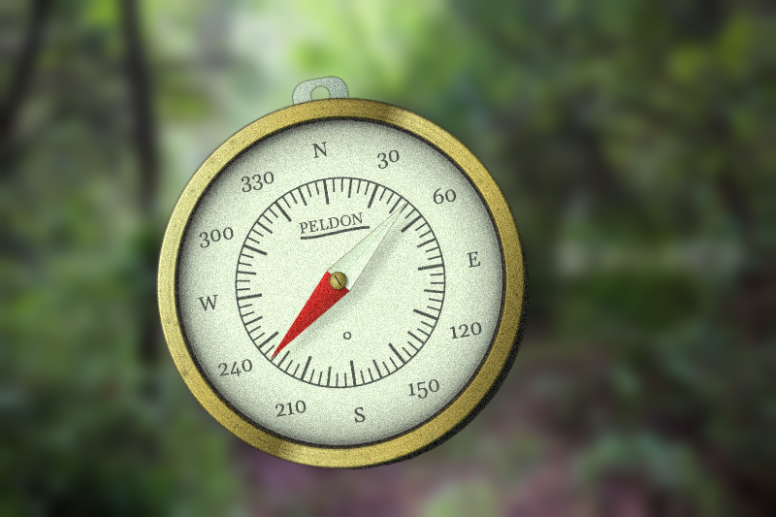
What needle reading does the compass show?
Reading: 230 °
